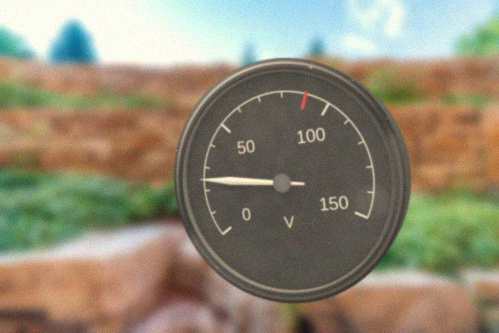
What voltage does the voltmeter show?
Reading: 25 V
